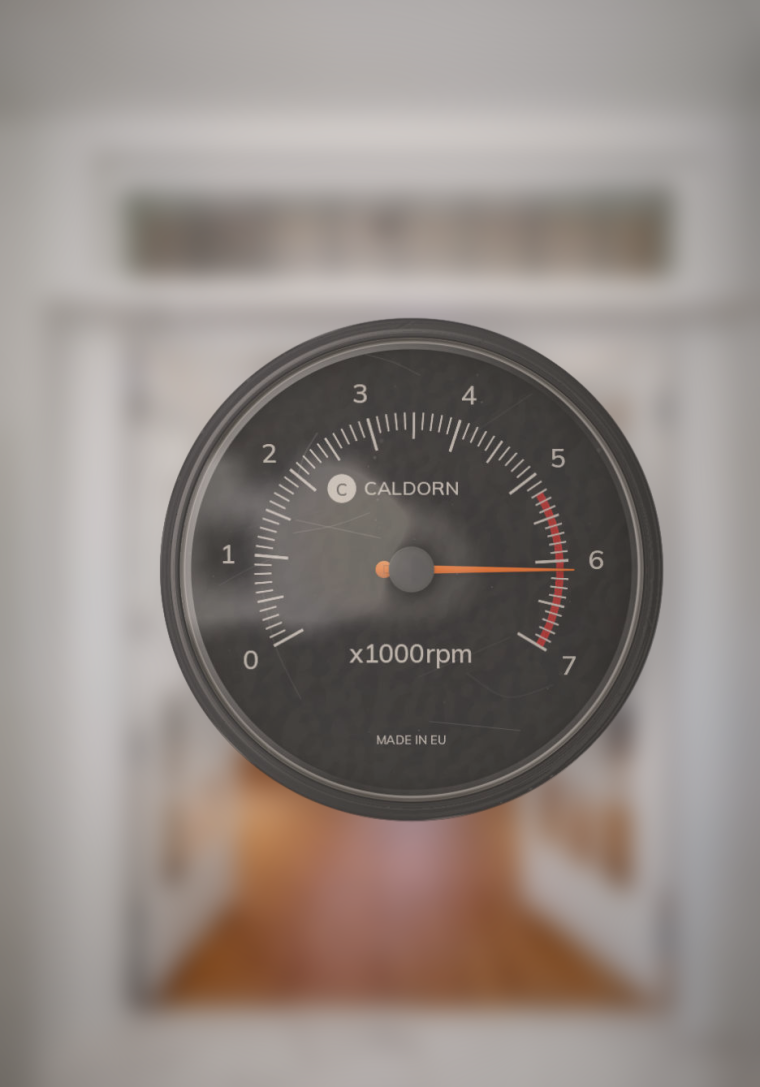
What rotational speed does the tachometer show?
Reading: 6100 rpm
